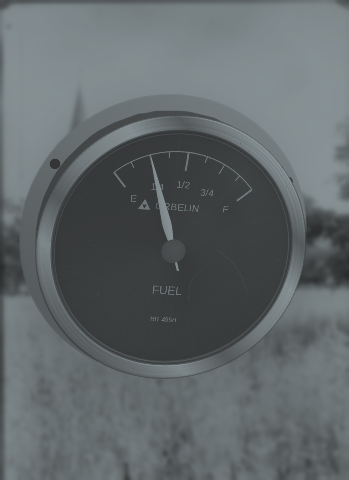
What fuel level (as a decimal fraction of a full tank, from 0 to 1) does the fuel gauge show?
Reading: 0.25
